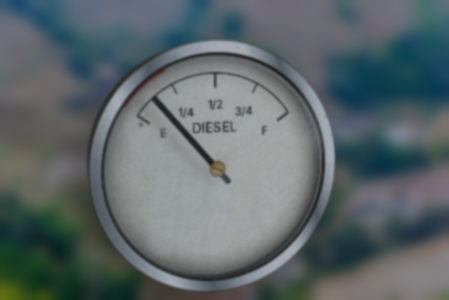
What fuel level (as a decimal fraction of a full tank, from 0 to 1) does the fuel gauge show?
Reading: 0.125
